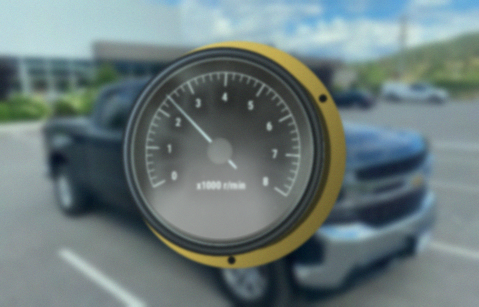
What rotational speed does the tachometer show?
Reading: 2400 rpm
